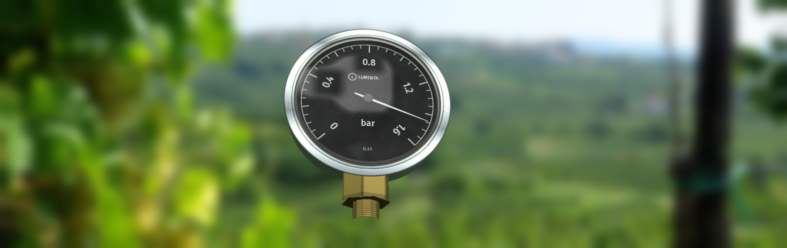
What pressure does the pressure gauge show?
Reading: 1.45 bar
